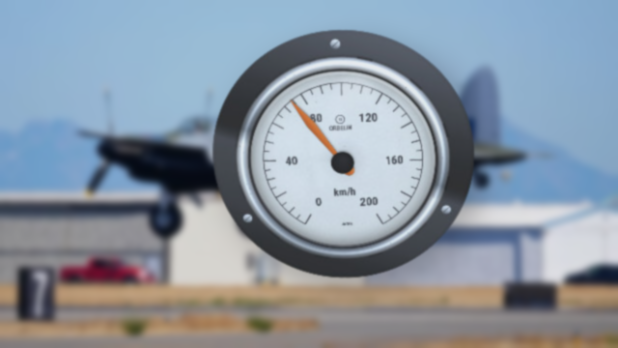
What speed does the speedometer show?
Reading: 75 km/h
